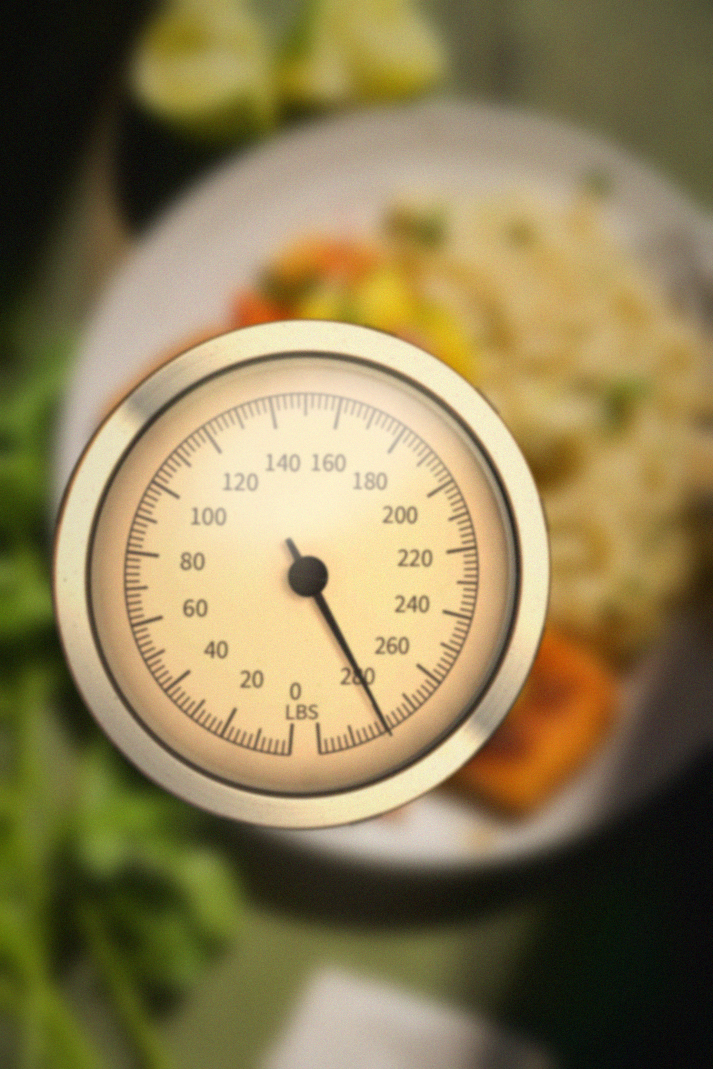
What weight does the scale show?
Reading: 280 lb
